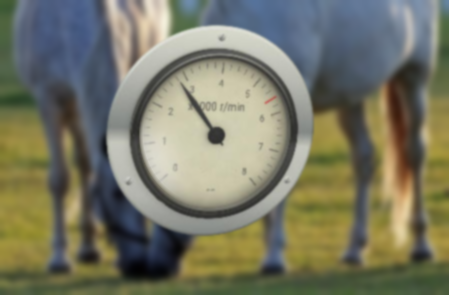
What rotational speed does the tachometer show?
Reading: 2800 rpm
